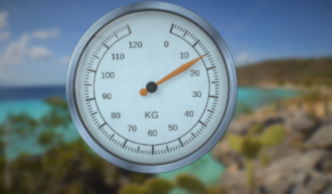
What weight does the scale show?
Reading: 15 kg
